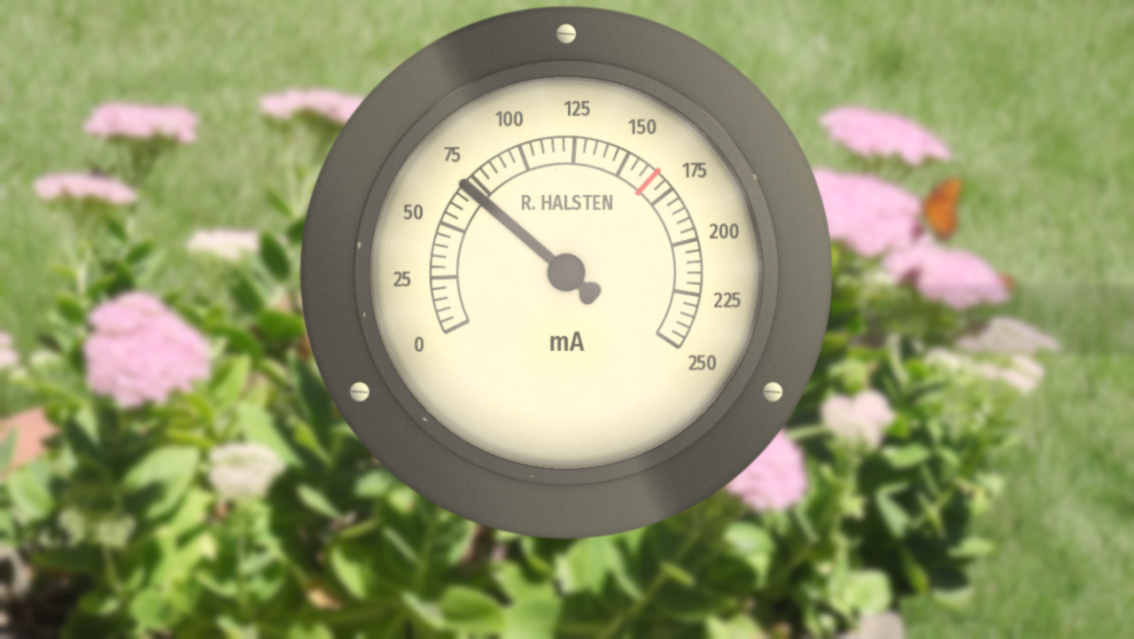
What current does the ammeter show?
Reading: 70 mA
